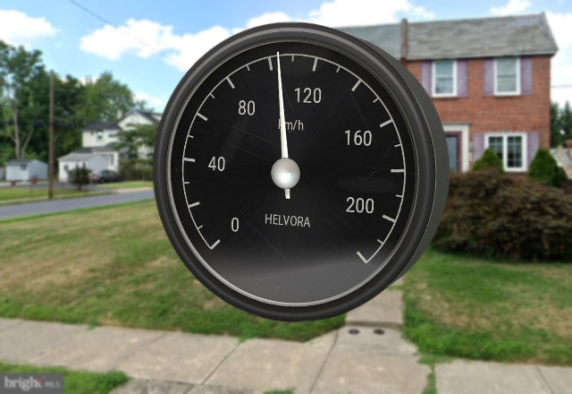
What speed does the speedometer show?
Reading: 105 km/h
